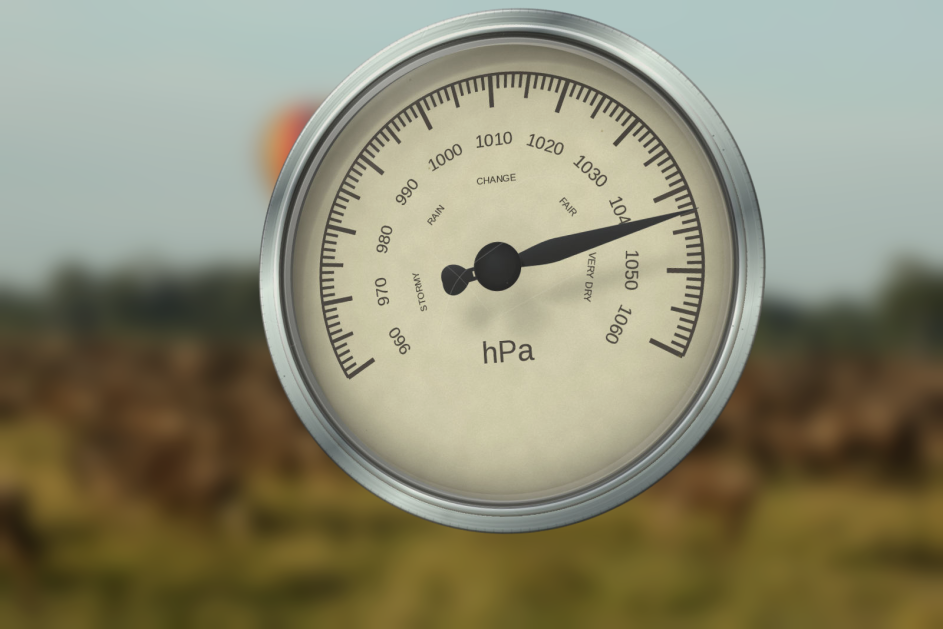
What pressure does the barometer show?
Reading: 1043 hPa
